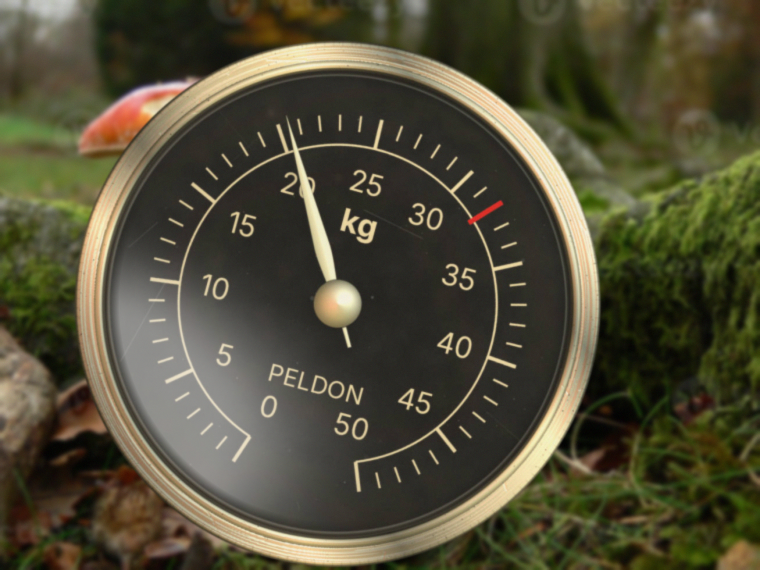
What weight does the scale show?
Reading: 20.5 kg
